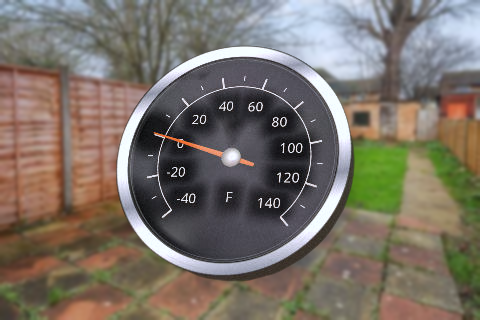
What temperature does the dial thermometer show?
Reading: 0 °F
